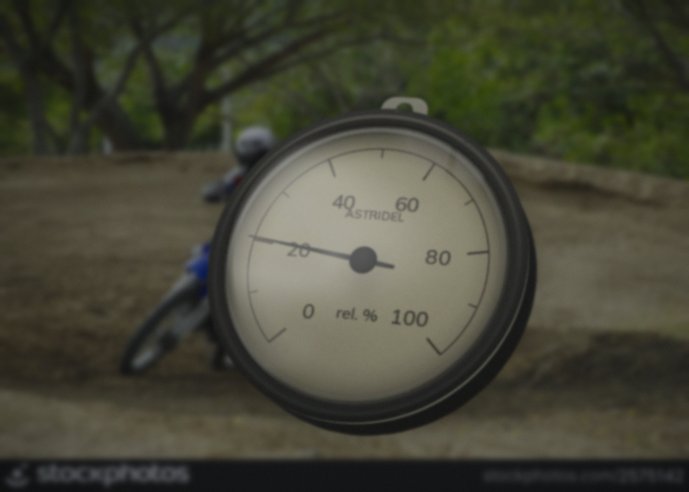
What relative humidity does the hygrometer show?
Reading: 20 %
